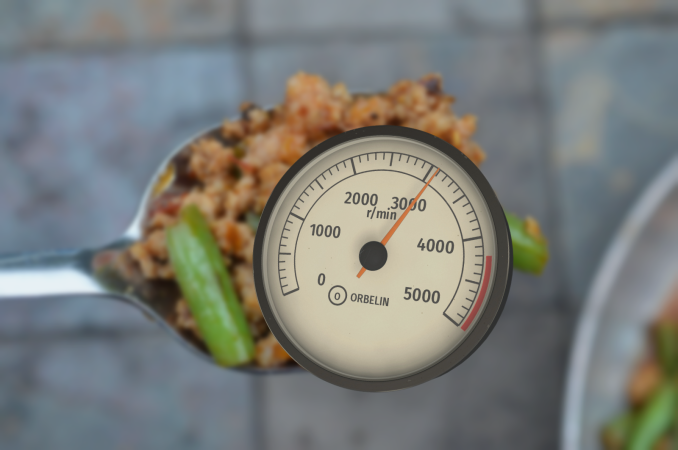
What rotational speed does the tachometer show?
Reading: 3100 rpm
